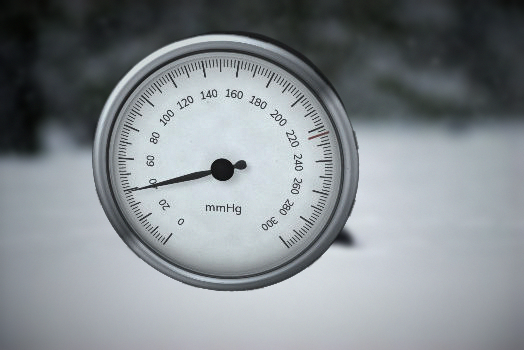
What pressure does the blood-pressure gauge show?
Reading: 40 mmHg
